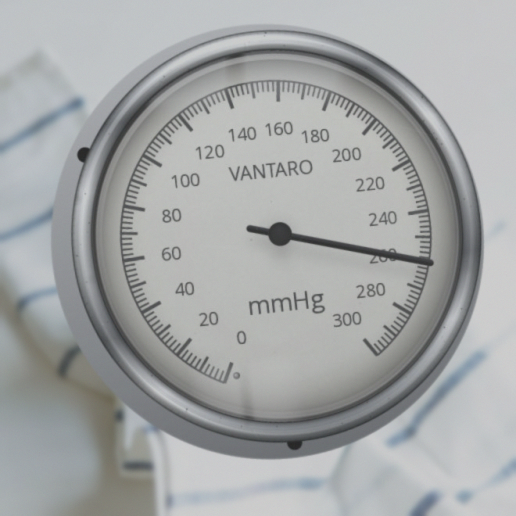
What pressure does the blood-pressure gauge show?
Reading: 260 mmHg
